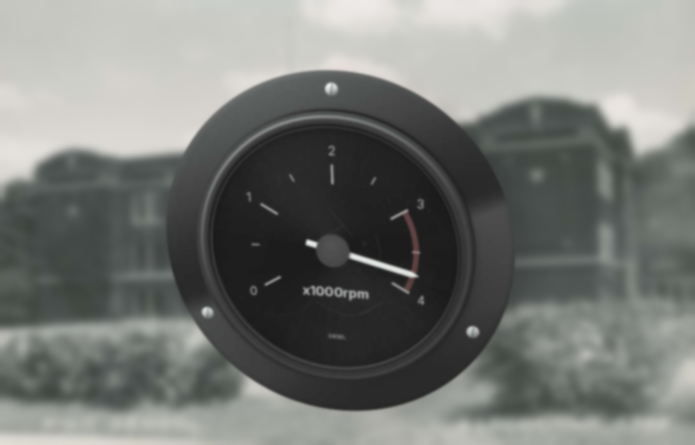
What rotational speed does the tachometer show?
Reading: 3750 rpm
